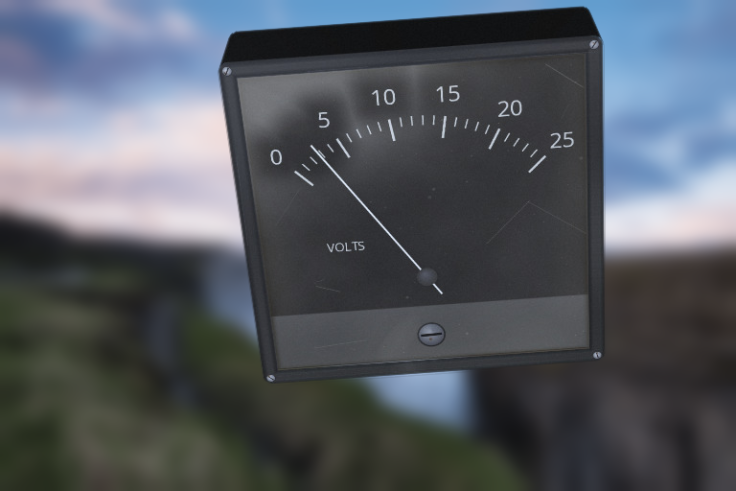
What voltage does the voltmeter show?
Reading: 3 V
